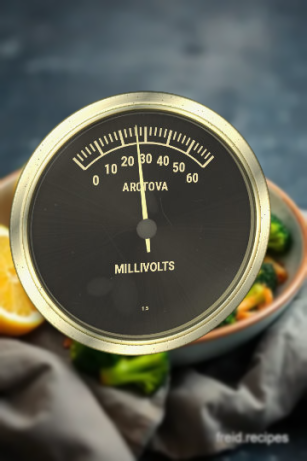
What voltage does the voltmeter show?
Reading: 26 mV
